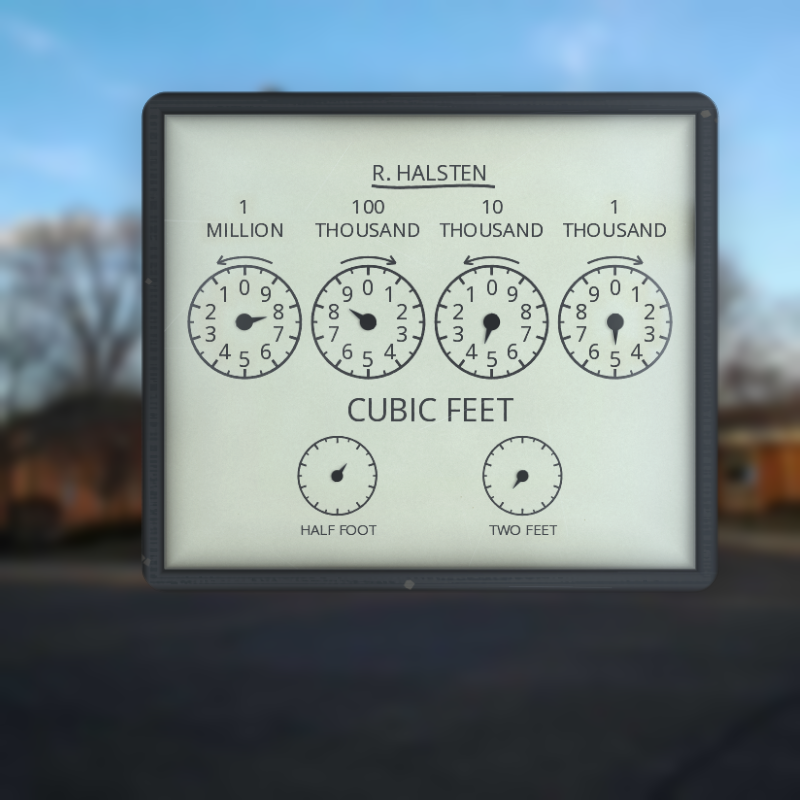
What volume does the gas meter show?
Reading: 784500 ft³
